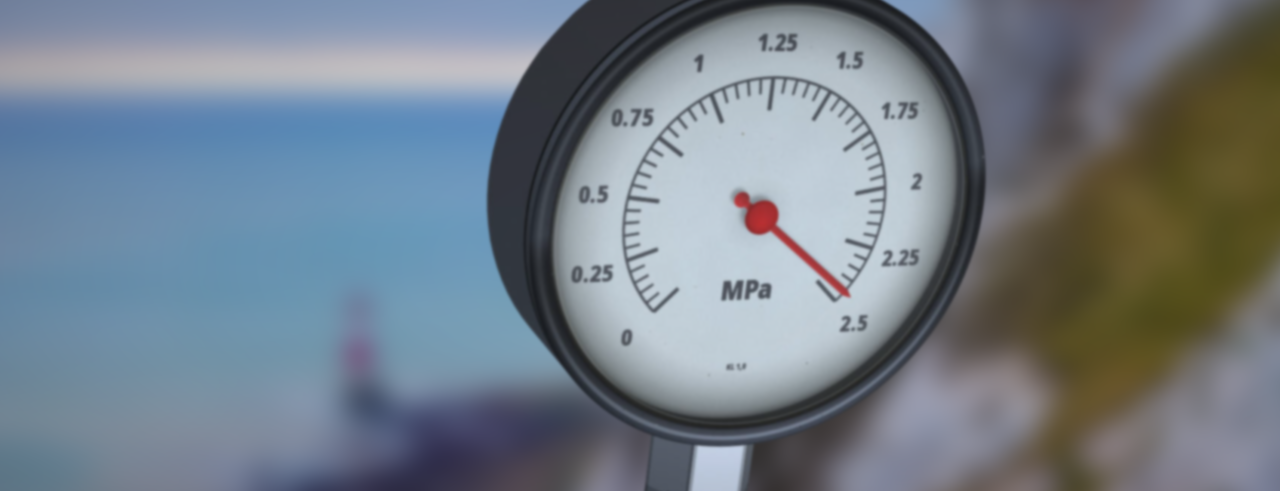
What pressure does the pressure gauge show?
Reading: 2.45 MPa
